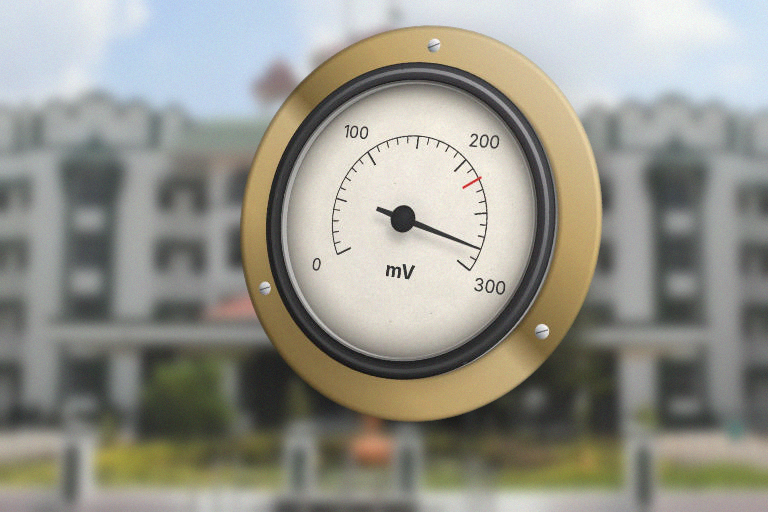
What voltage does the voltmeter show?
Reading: 280 mV
